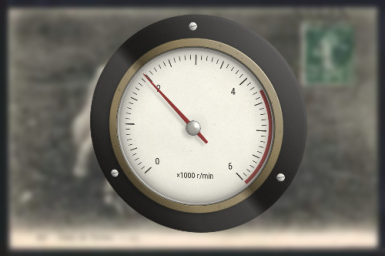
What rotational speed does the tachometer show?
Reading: 2000 rpm
